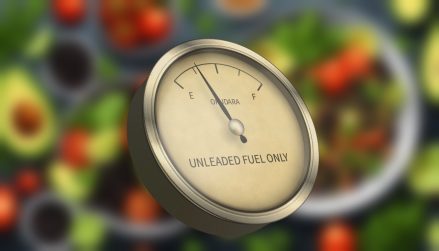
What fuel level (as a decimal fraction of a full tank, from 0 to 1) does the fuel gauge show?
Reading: 0.25
